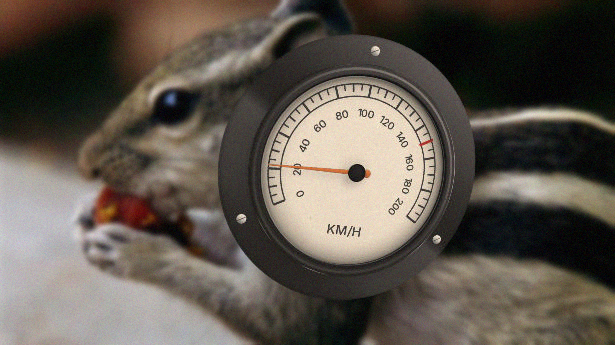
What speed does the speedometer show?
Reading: 22.5 km/h
